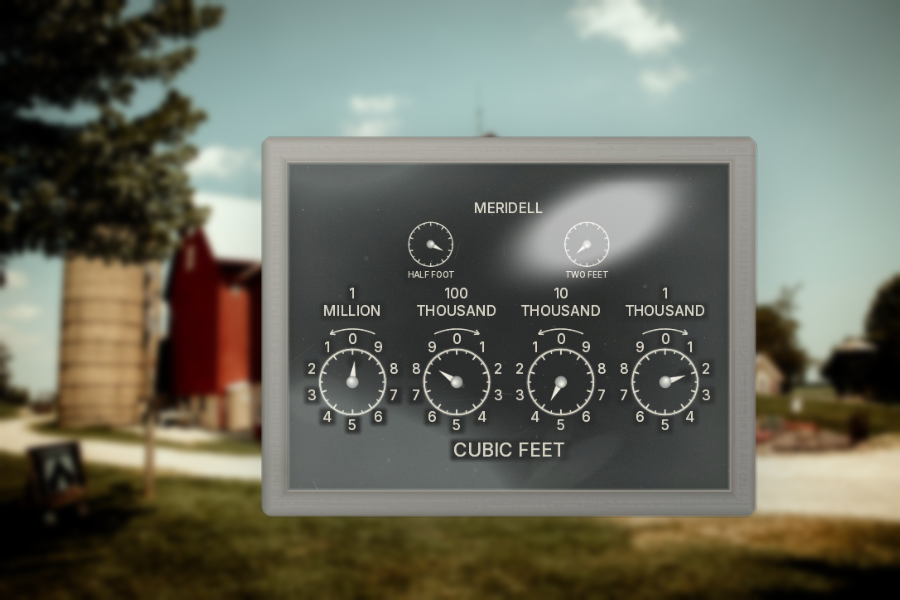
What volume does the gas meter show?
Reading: 984200 ft³
